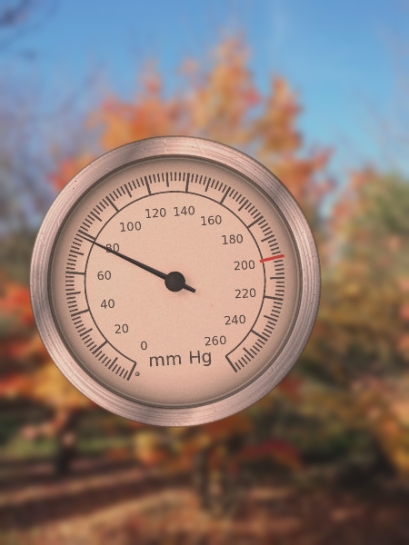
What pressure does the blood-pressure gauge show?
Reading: 78 mmHg
